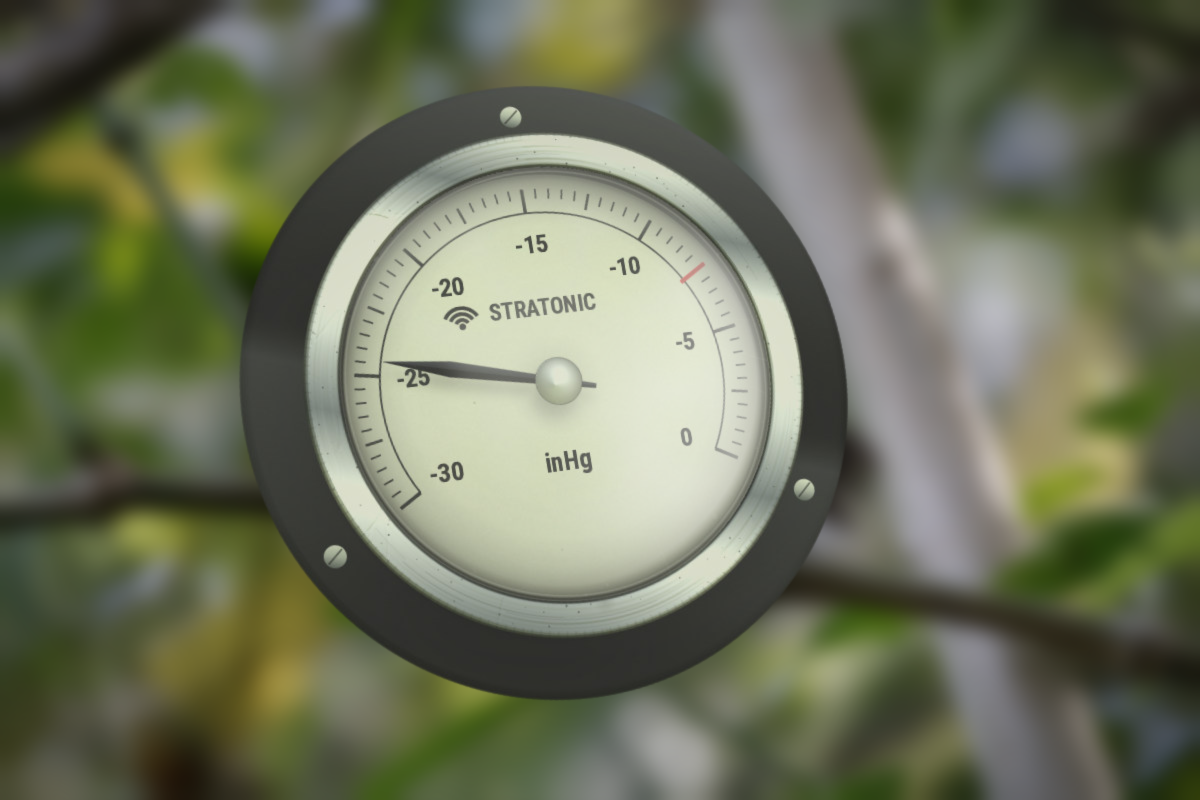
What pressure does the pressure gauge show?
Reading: -24.5 inHg
